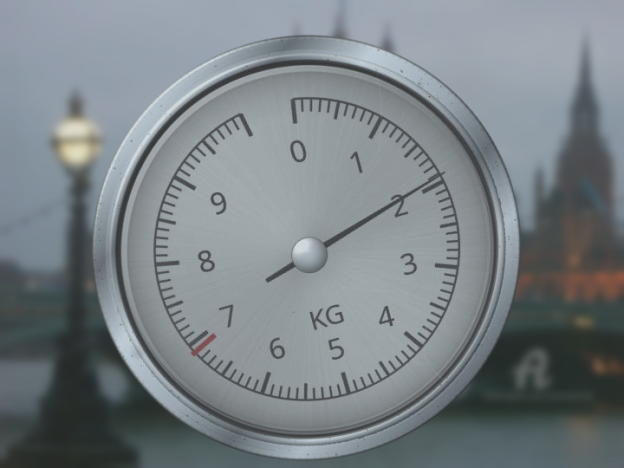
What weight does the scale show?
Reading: 1.9 kg
